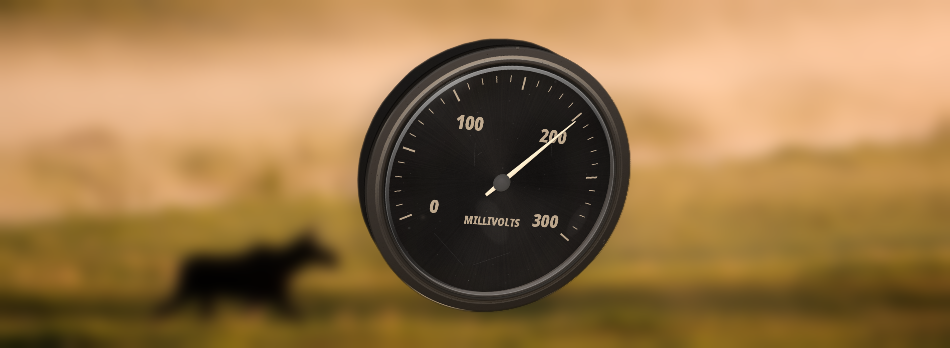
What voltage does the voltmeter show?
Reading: 200 mV
